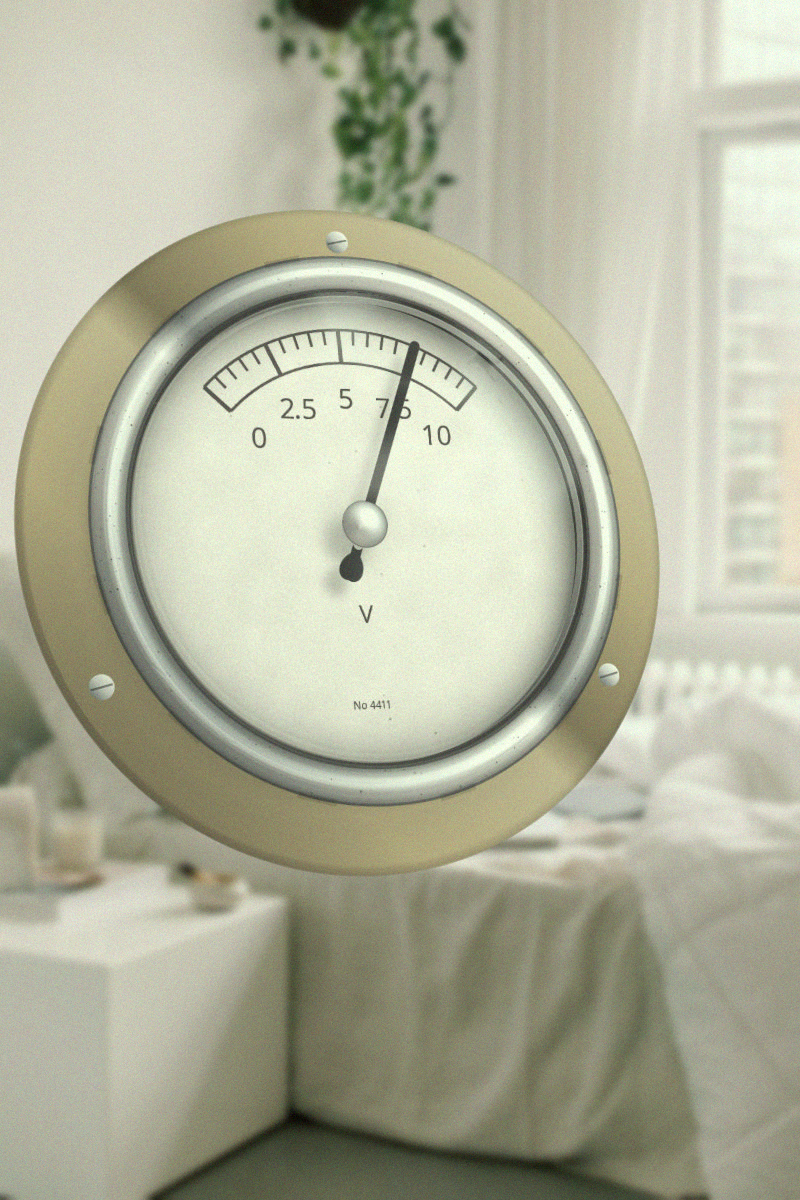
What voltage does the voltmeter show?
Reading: 7.5 V
